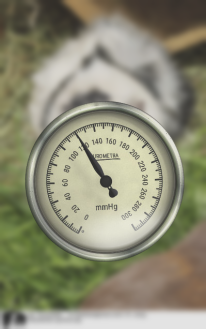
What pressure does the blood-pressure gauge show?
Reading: 120 mmHg
